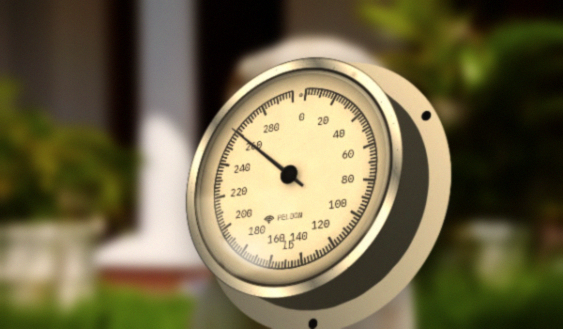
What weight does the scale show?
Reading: 260 lb
